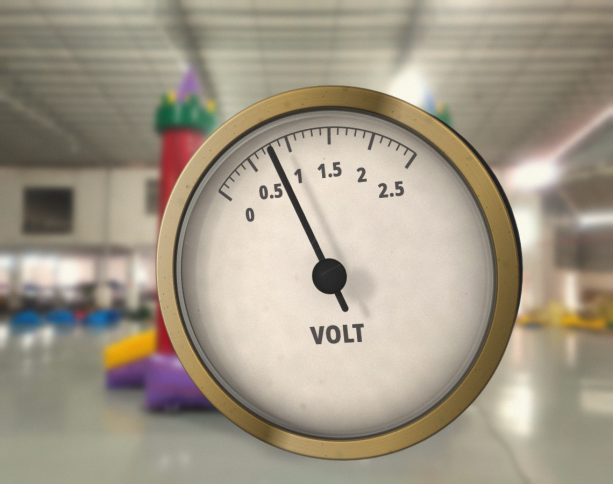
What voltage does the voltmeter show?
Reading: 0.8 V
